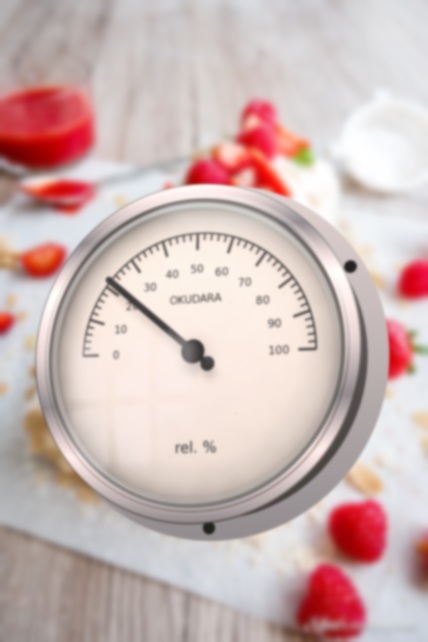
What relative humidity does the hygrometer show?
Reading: 22 %
